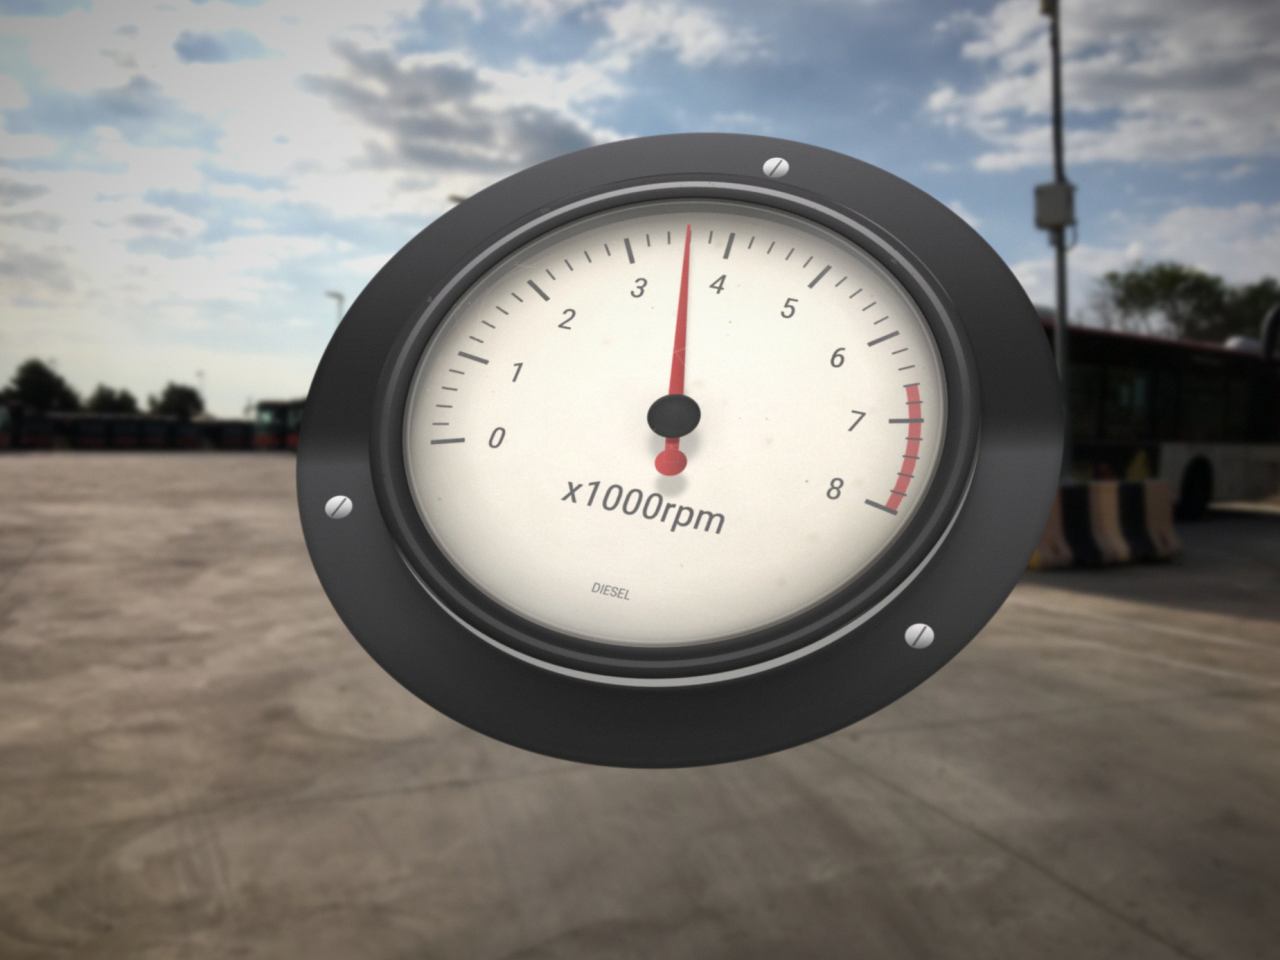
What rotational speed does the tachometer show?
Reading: 3600 rpm
